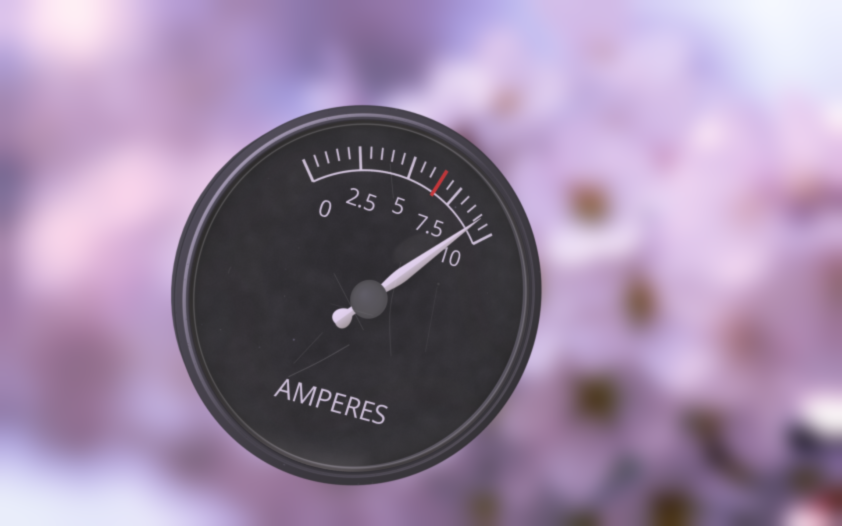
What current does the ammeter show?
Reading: 9 A
